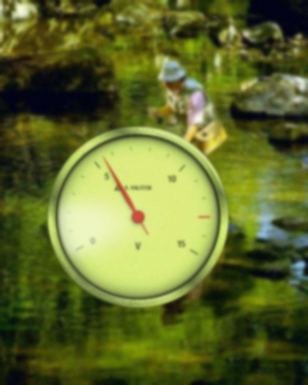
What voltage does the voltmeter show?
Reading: 5.5 V
